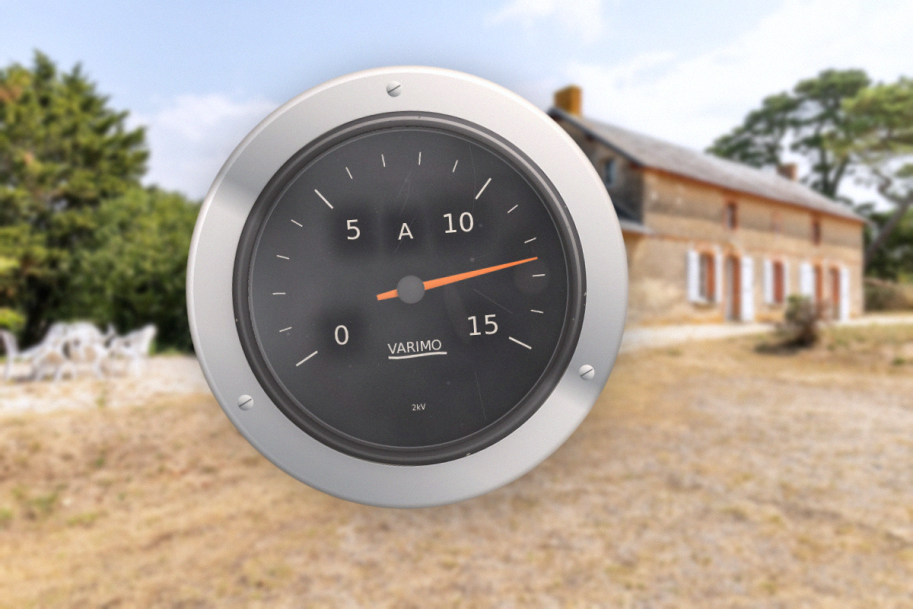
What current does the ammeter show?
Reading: 12.5 A
